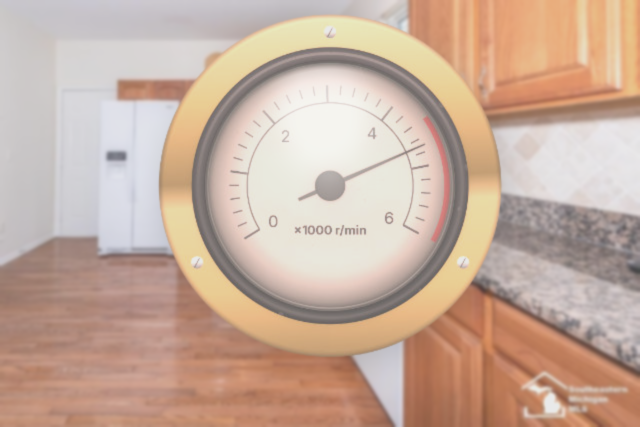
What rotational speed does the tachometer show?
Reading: 4700 rpm
